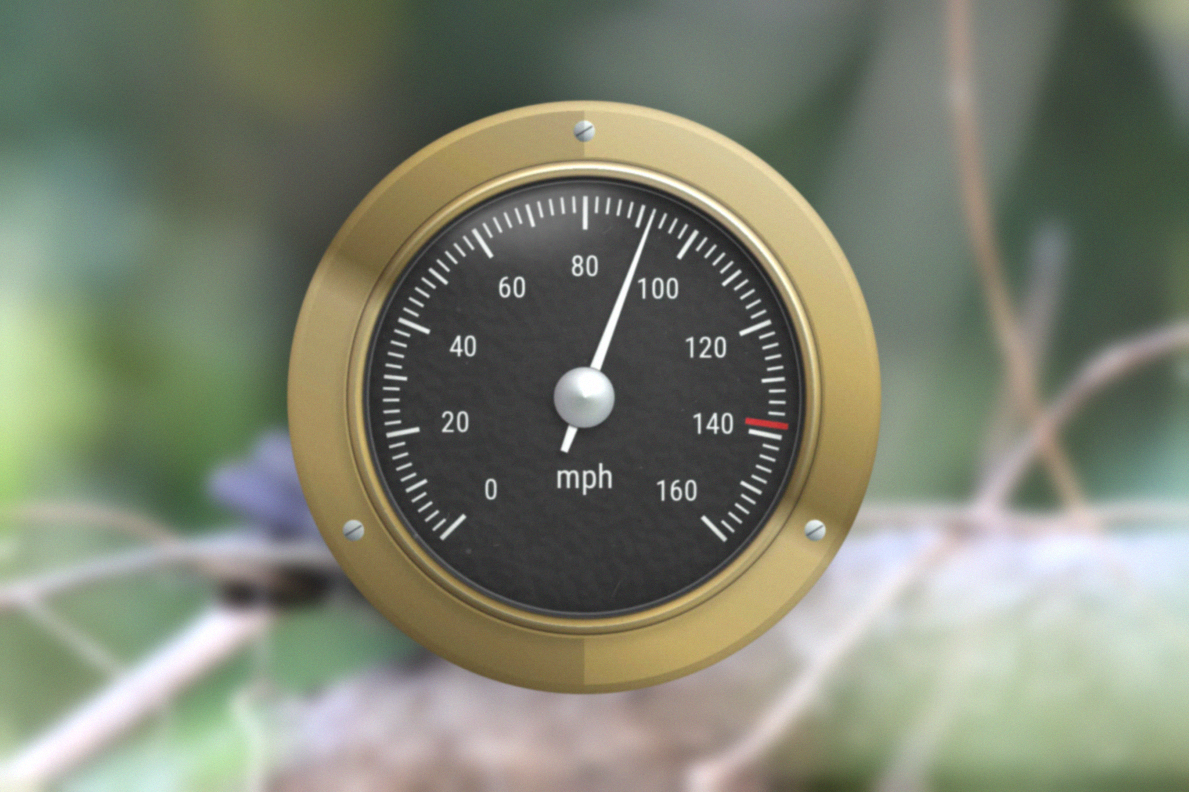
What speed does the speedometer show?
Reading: 92 mph
